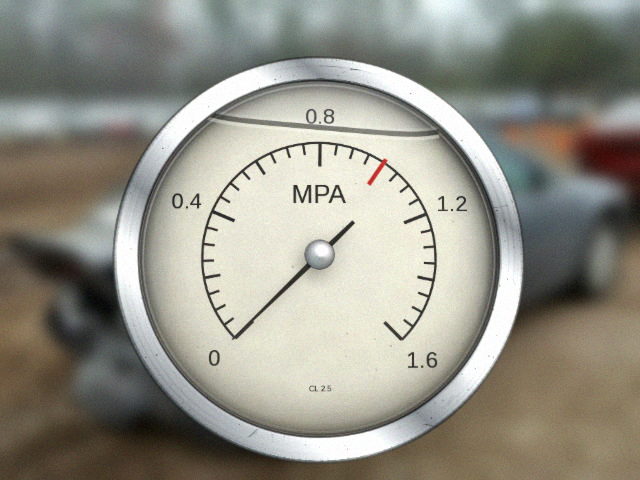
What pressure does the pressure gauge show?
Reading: 0 MPa
